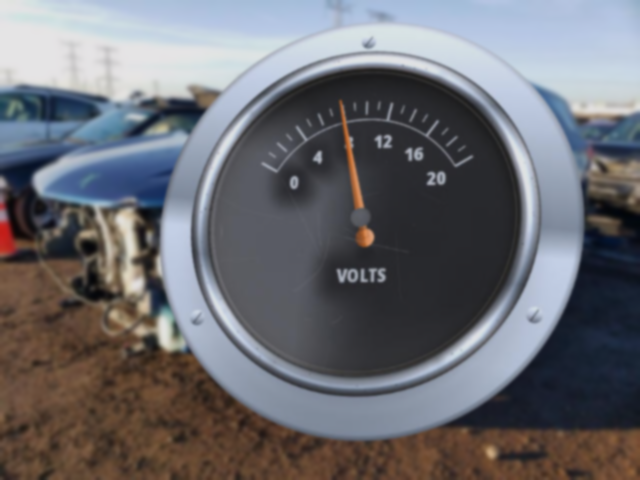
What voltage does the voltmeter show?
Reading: 8 V
